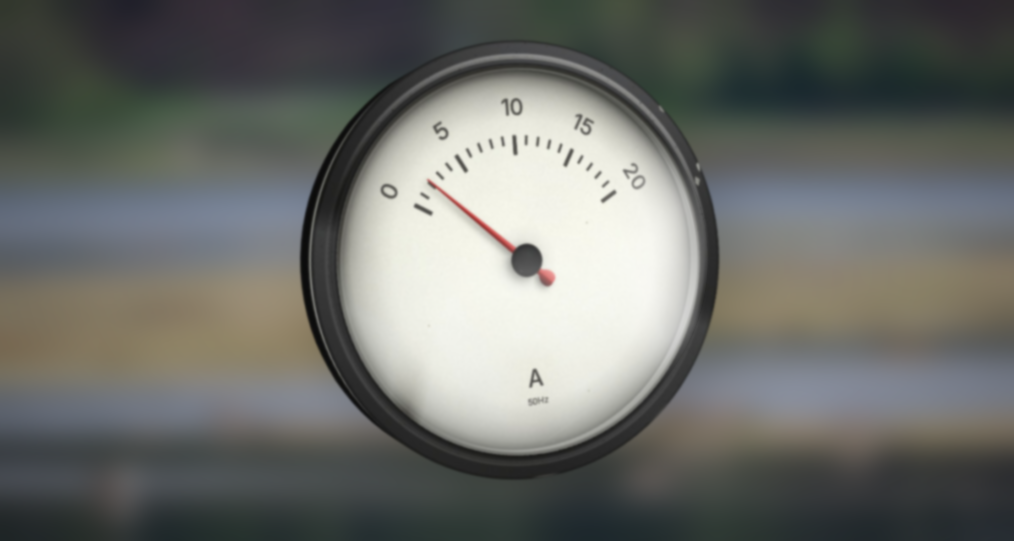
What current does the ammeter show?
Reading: 2 A
